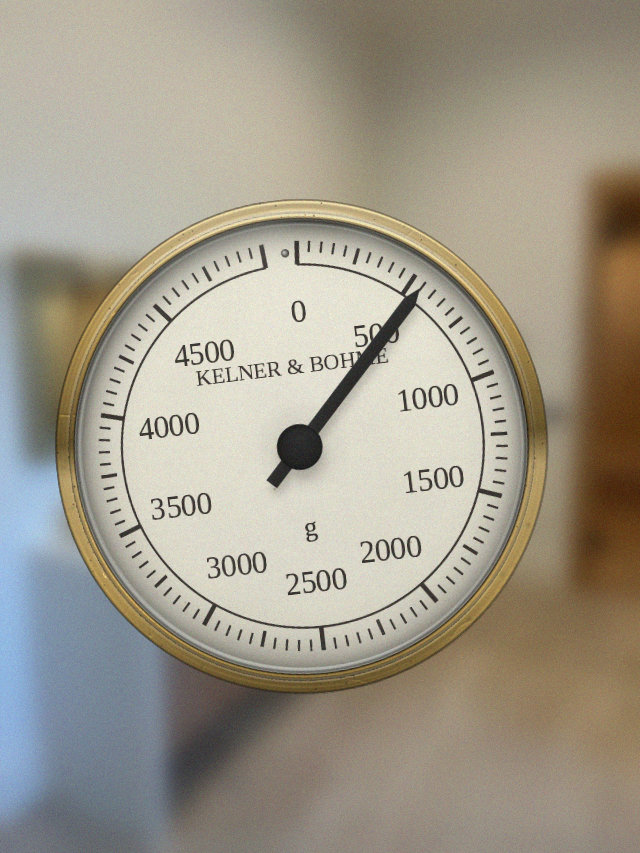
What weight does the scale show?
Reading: 550 g
